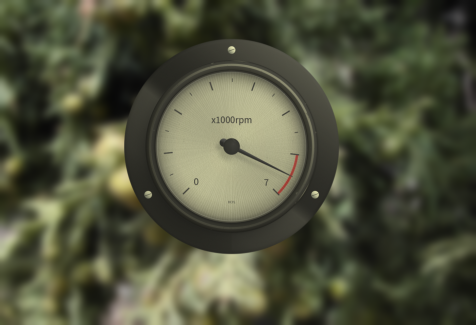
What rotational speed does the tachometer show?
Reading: 6500 rpm
